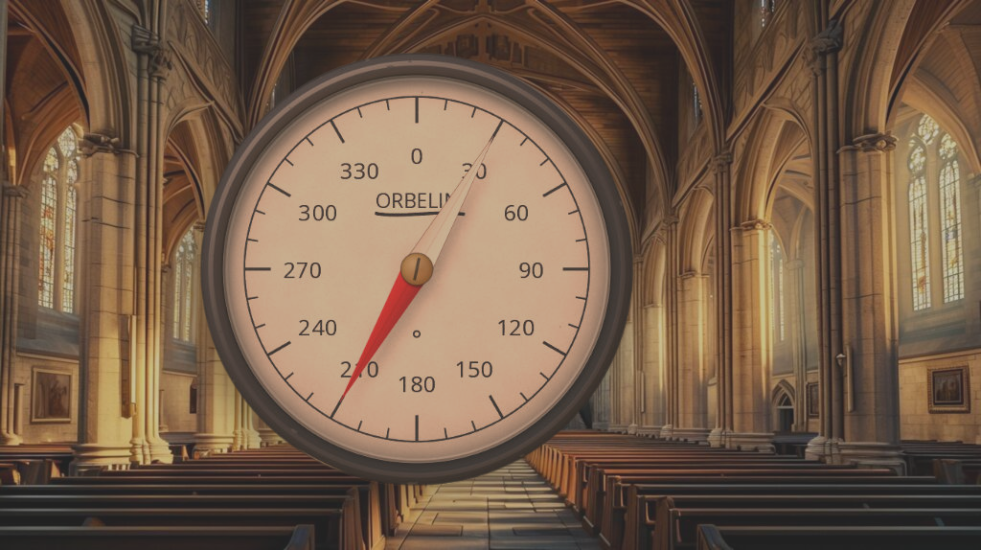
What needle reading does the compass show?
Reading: 210 °
